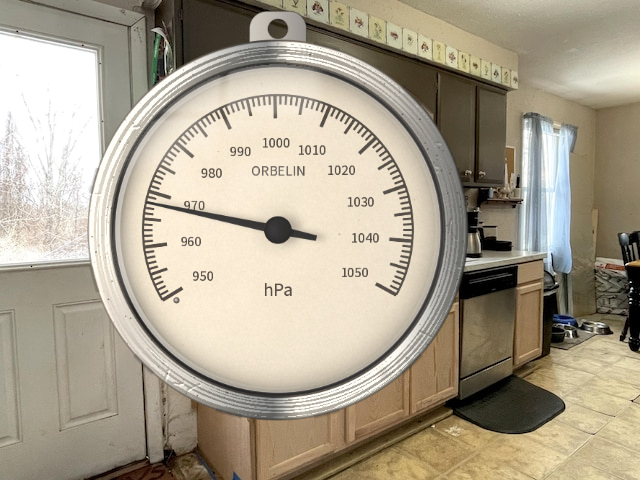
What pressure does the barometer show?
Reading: 968 hPa
